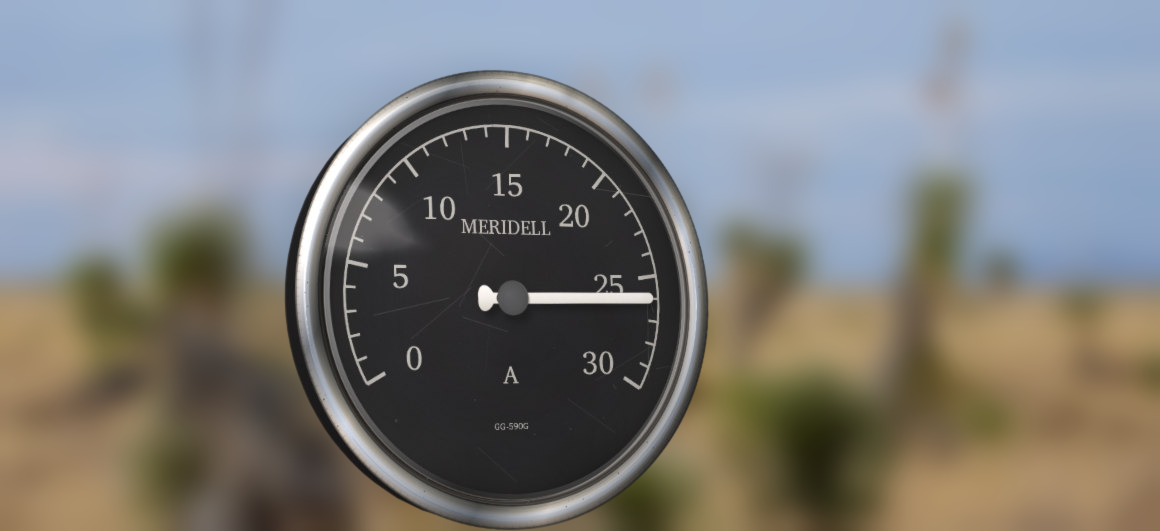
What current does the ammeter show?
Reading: 26 A
